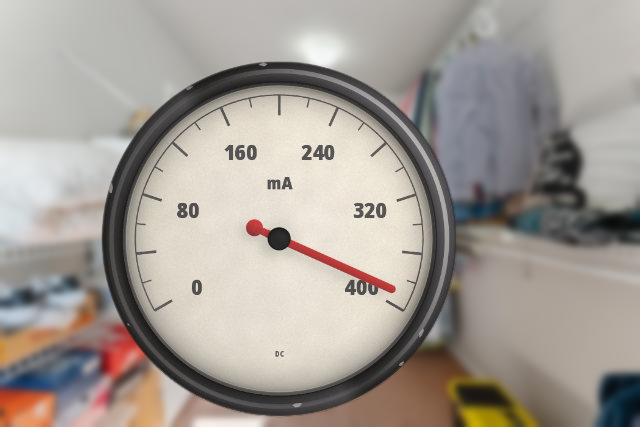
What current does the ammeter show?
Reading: 390 mA
